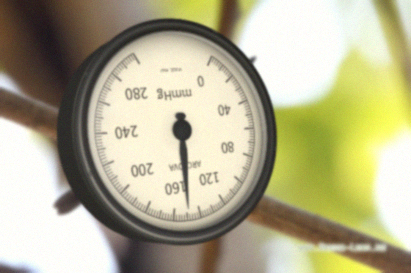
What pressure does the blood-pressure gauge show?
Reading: 150 mmHg
